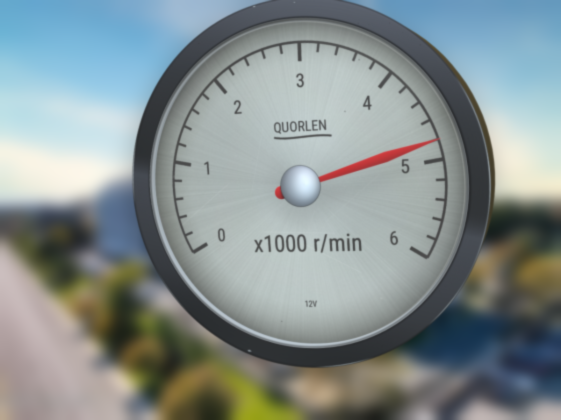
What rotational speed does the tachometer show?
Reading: 4800 rpm
